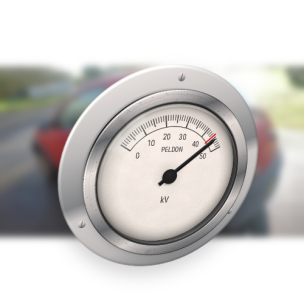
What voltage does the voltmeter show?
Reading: 45 kV
